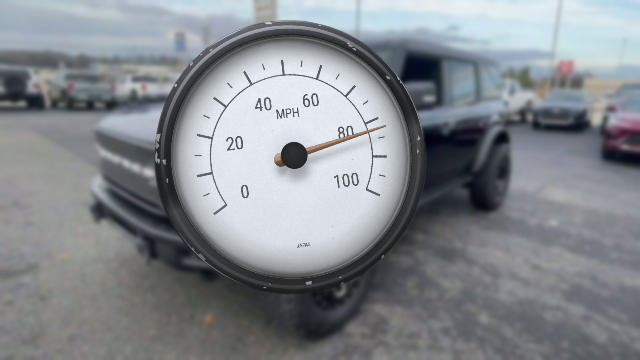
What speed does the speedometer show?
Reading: 82.5 mph
